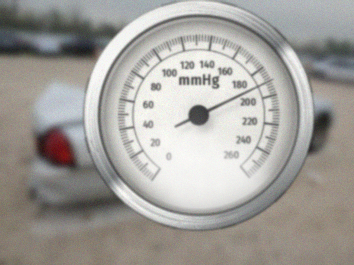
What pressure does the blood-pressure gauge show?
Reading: 190 mmHg
